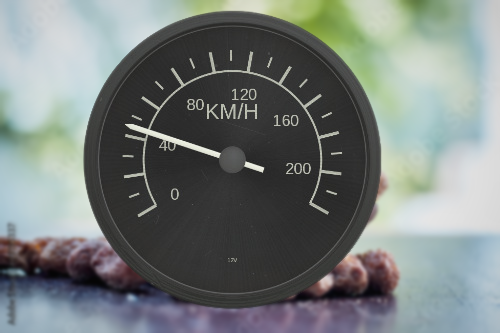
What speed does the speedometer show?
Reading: 45 km/h
